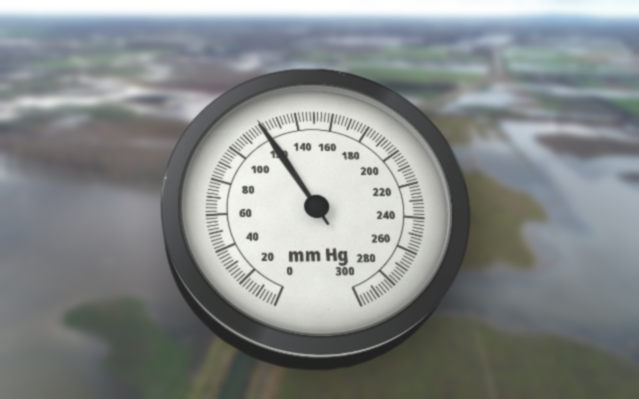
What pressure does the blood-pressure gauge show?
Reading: 120 mmHg
